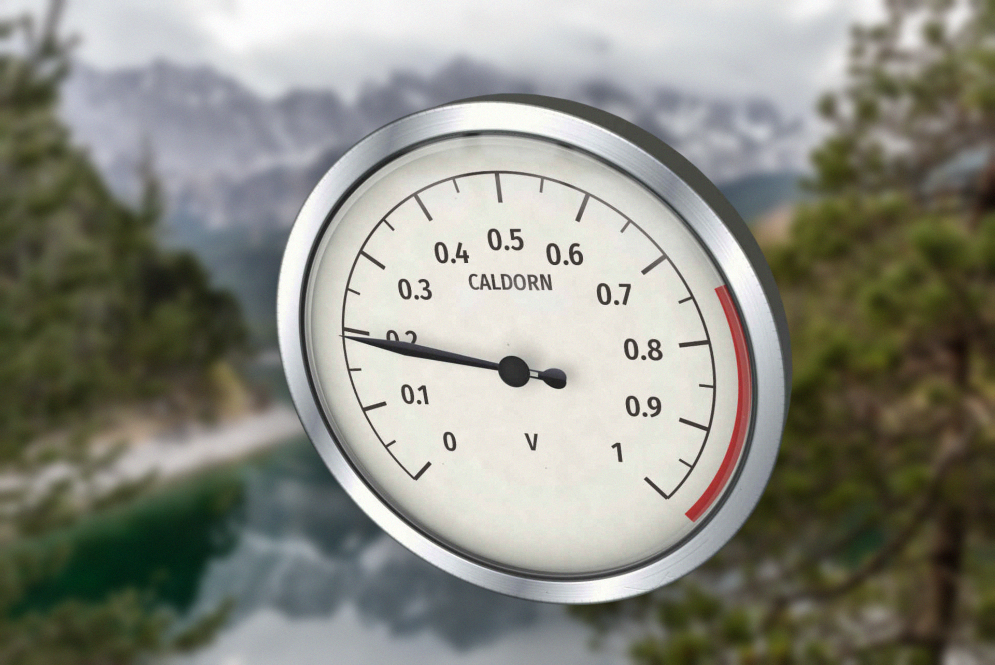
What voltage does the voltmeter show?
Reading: 0.2 V
